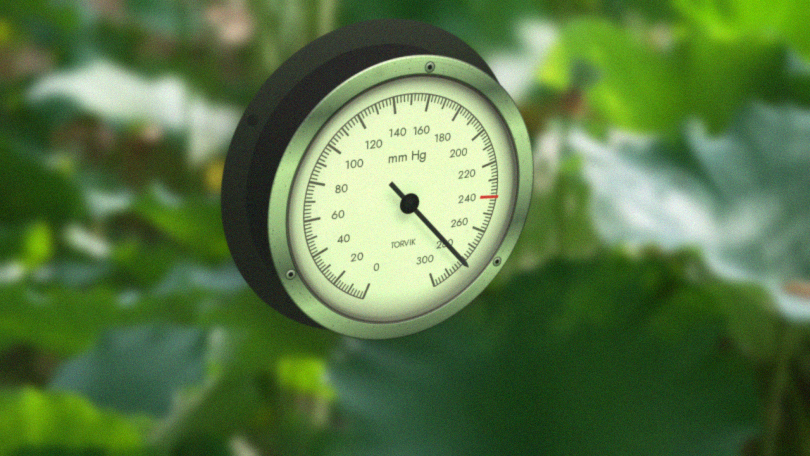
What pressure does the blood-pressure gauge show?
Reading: 280 mmHg
